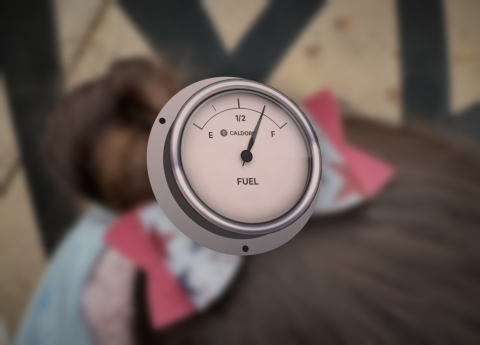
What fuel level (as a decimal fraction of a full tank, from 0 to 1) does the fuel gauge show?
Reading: 0.75
